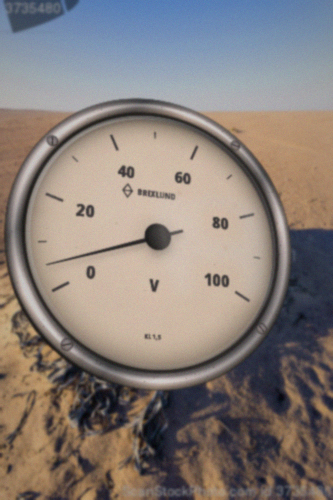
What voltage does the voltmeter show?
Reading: 5 V
